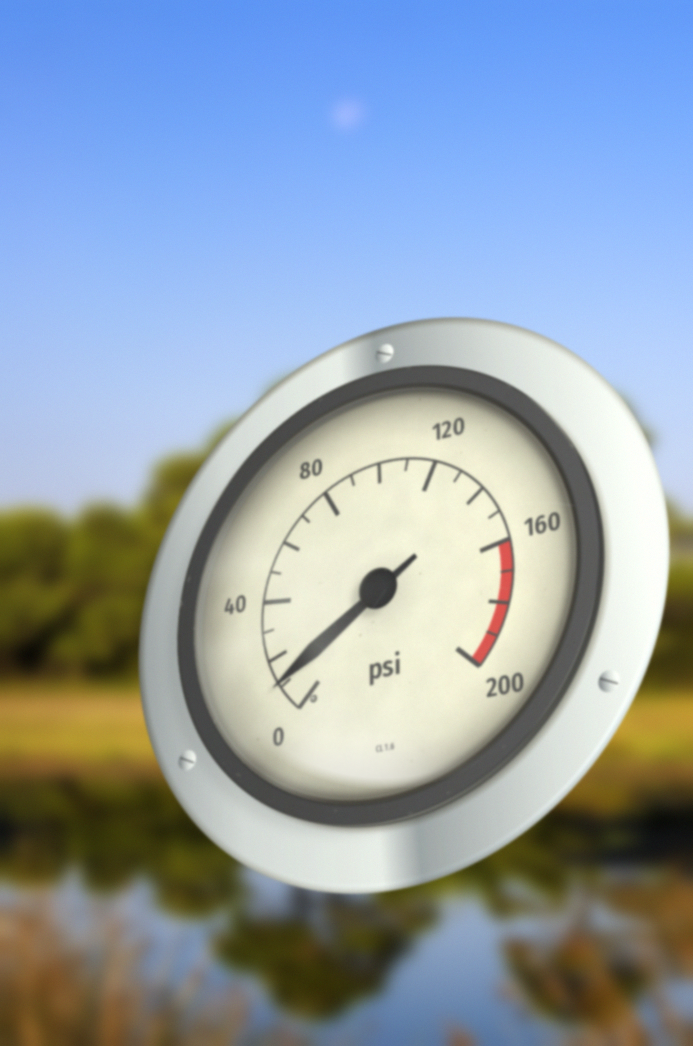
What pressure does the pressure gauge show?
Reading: 10 psi
